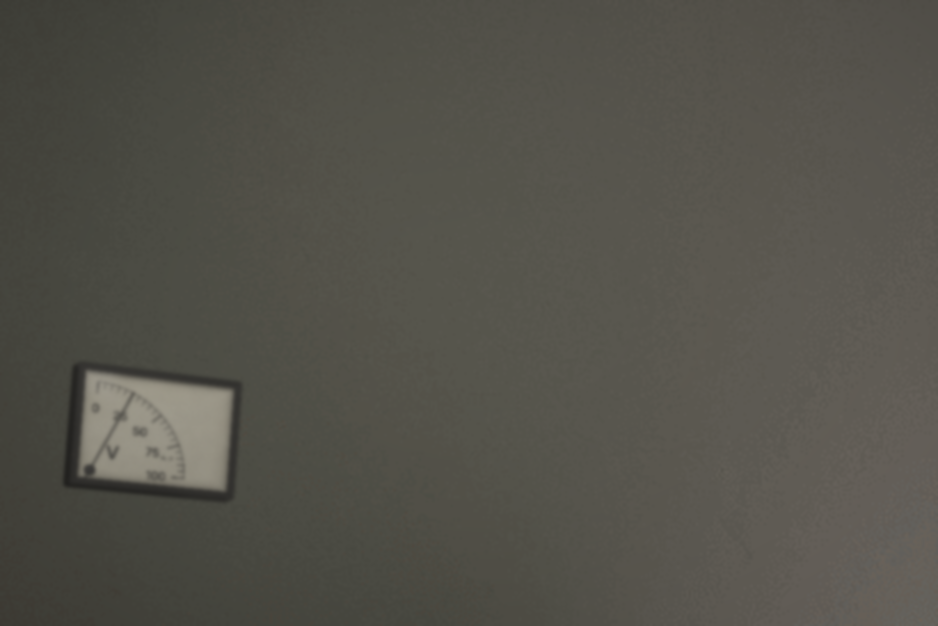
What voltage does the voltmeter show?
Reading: 25 V
